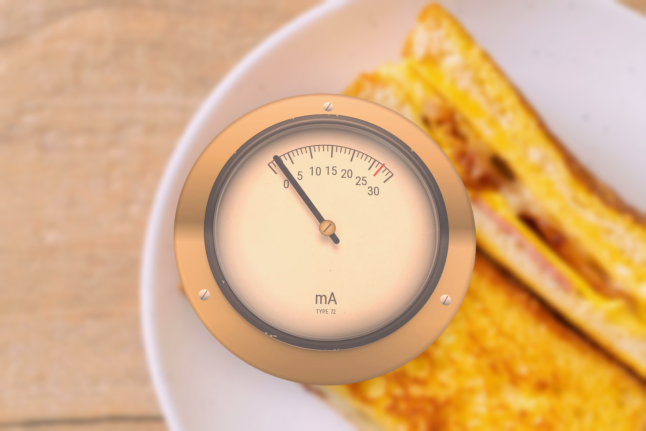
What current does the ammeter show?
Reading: 2 mA
